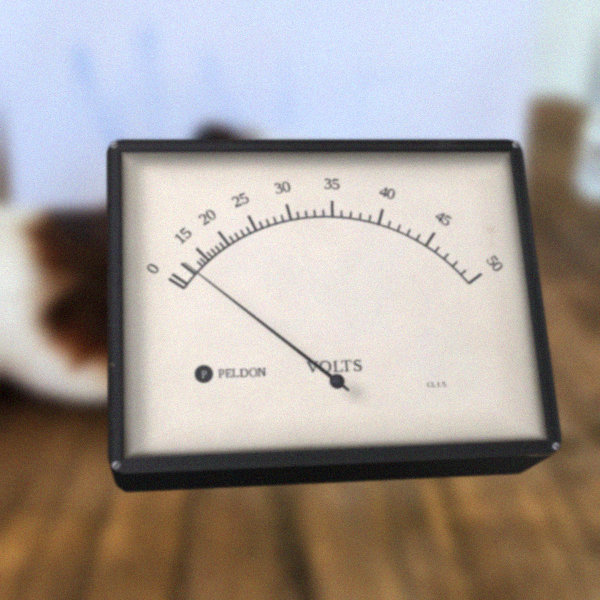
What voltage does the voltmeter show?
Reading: 10 V
